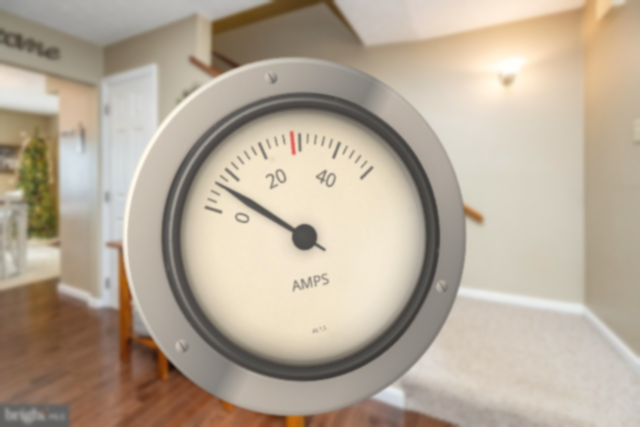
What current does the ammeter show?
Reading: 6 A
